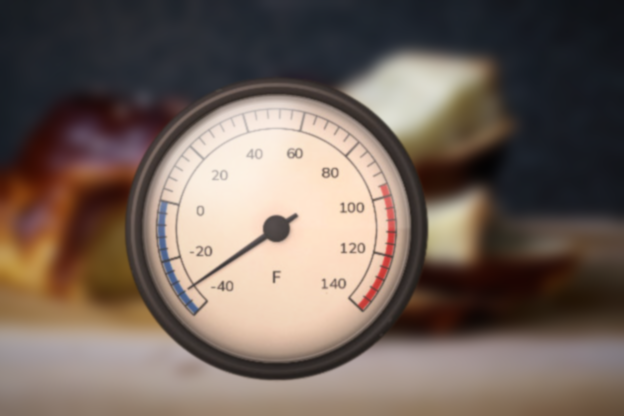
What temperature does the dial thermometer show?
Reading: -32 °F
